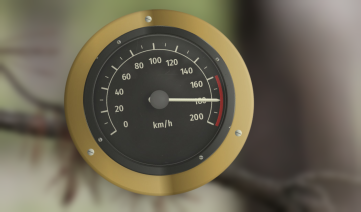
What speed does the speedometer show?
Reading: 180 km/h
